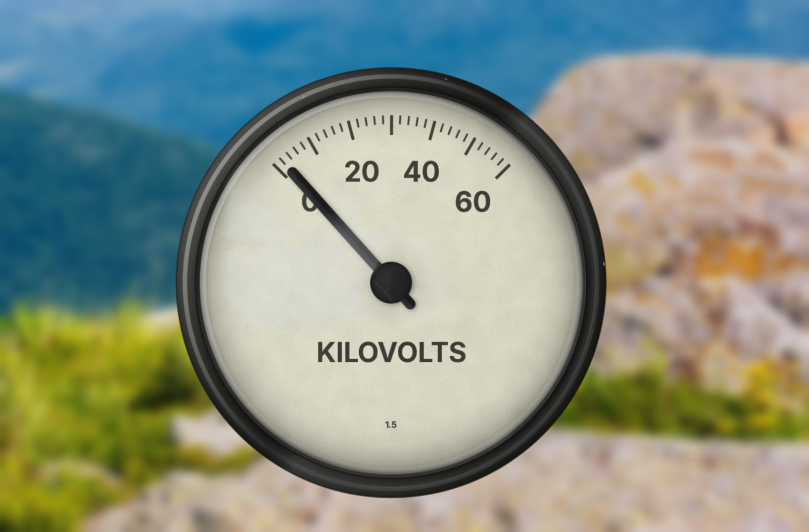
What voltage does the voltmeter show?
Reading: 2 kV
